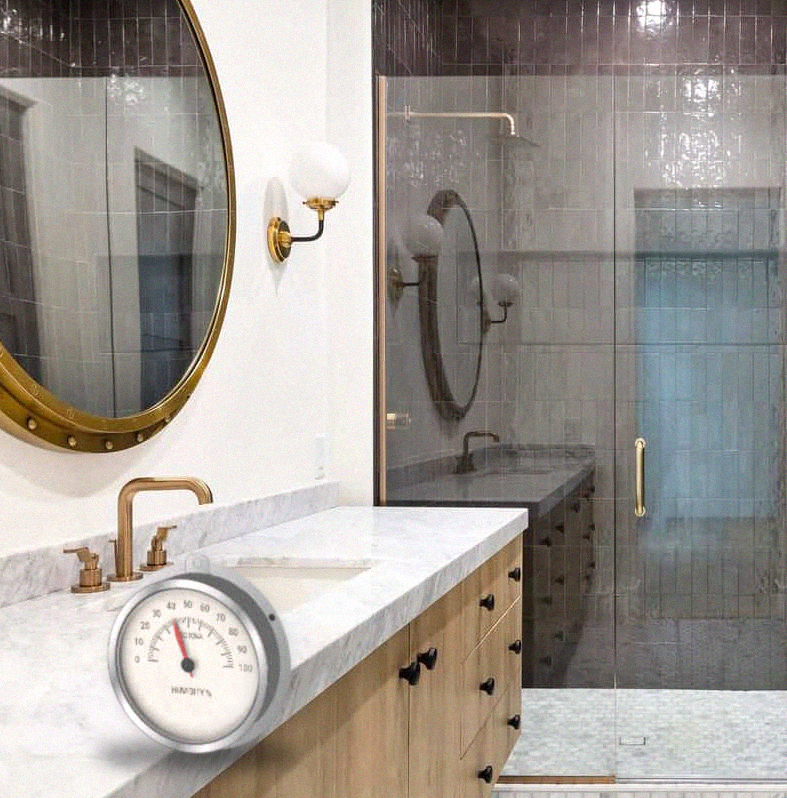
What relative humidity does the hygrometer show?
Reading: 40 %
